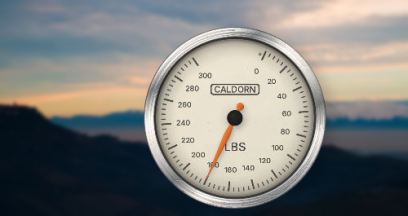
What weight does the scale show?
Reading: 180 lb
